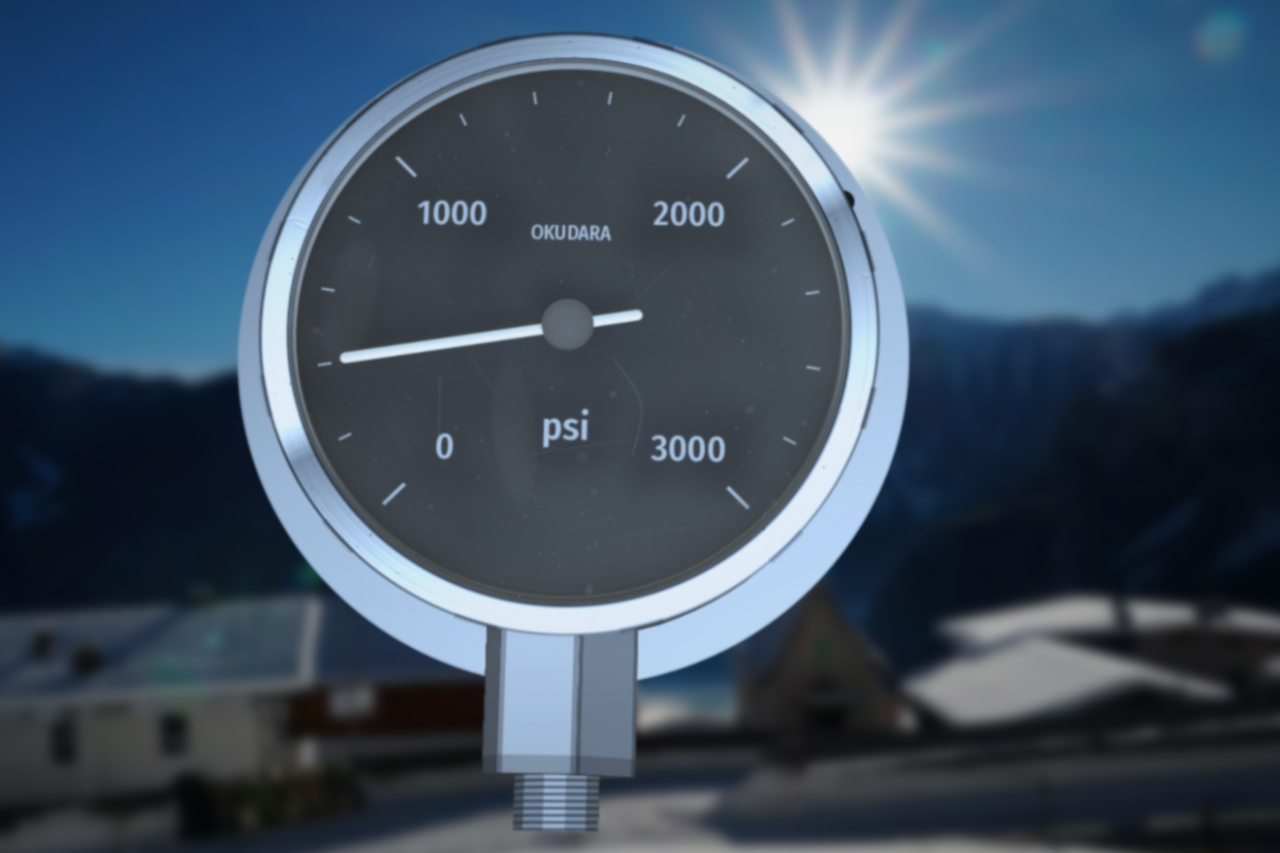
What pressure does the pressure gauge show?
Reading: 400 psi
